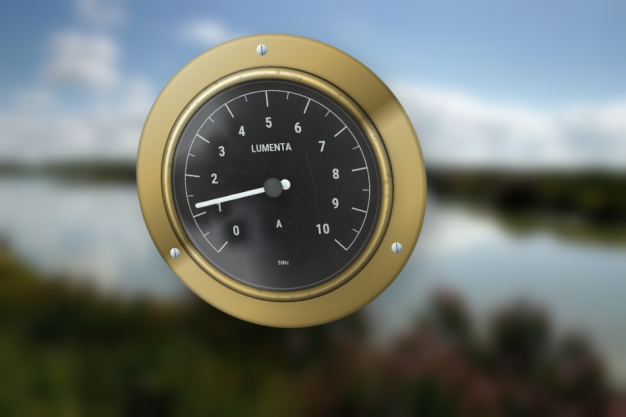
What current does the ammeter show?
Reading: 1.25 A
